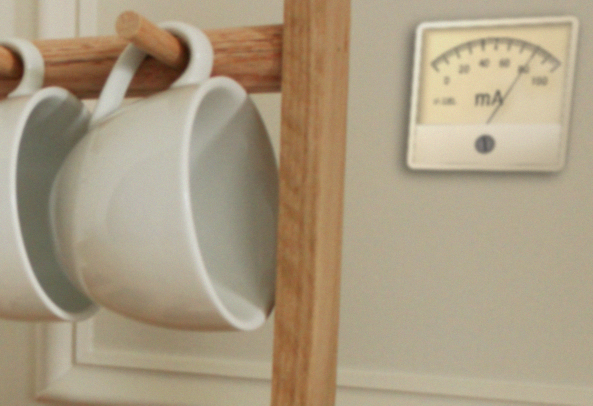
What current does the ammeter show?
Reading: 80 mA
